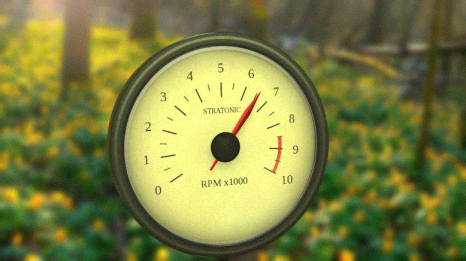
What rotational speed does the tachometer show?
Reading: 6500 rpm
